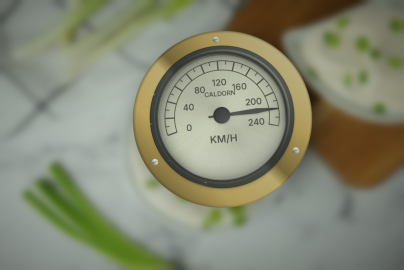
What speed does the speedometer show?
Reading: 220 km/h
